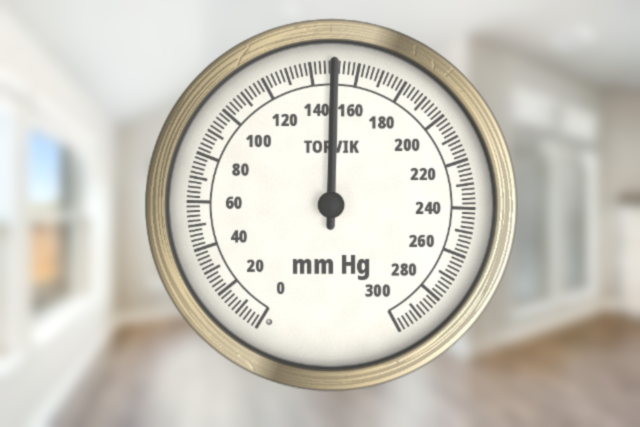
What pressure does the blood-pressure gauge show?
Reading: 150 mmHg
